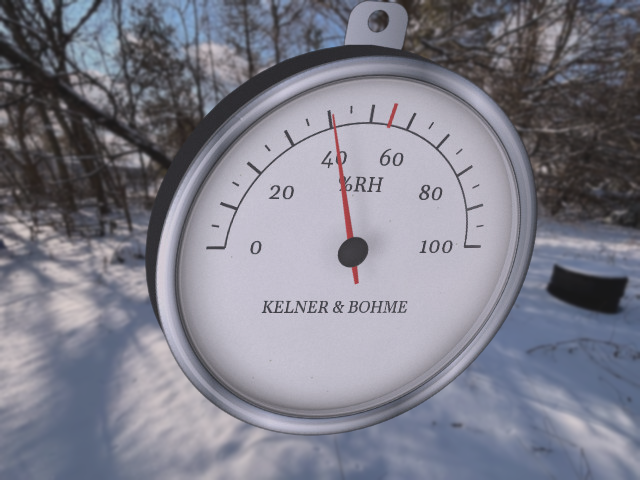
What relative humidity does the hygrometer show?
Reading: 40 %
